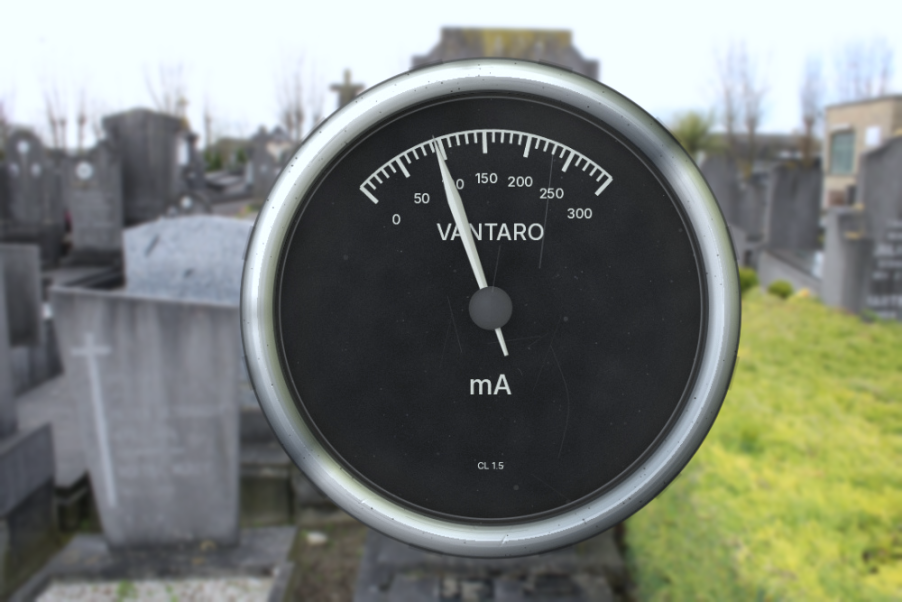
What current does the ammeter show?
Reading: 95 mA
